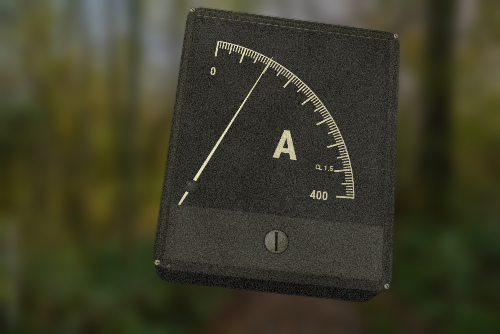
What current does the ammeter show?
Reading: 100 A
